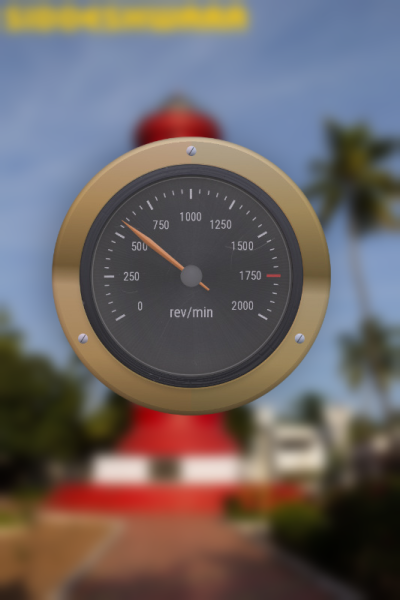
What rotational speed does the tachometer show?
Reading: 575 rpm
